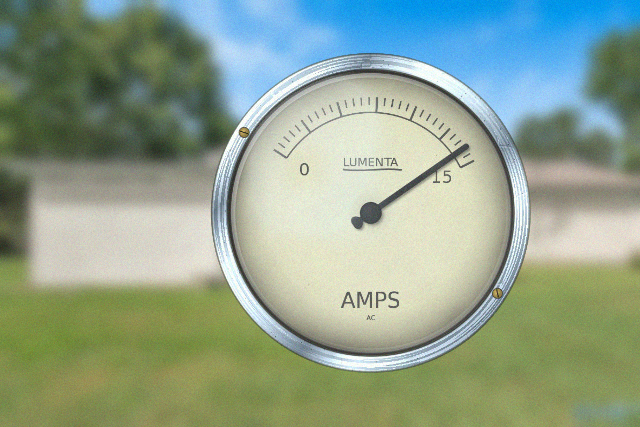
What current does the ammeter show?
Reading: 14 A
